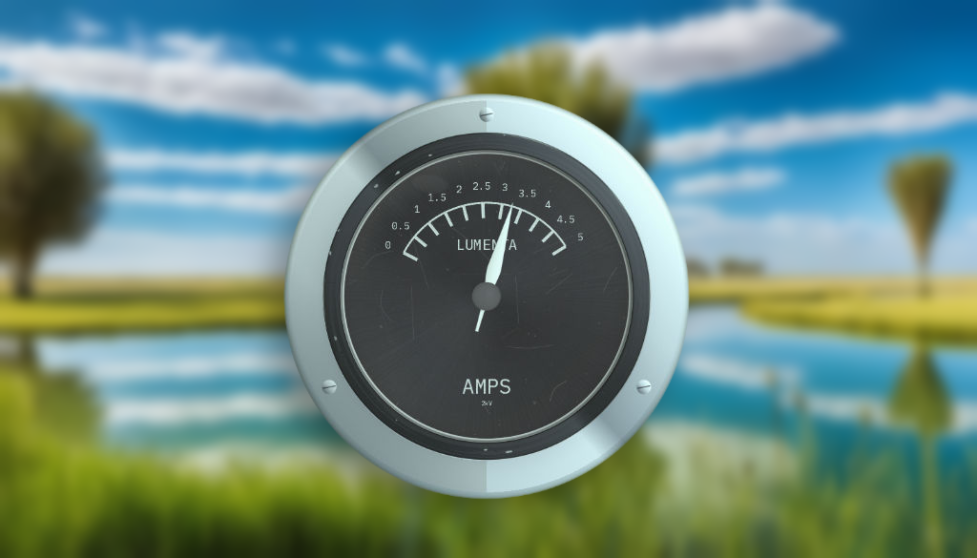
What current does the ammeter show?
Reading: 3.25 A
